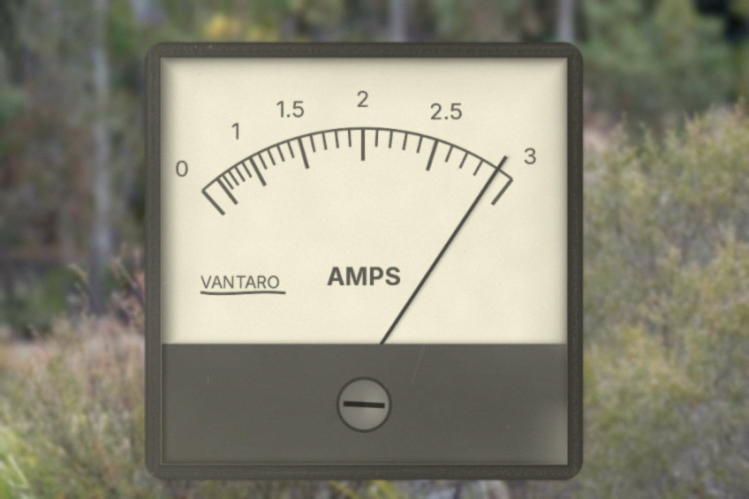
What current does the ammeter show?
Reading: 2.9 A
